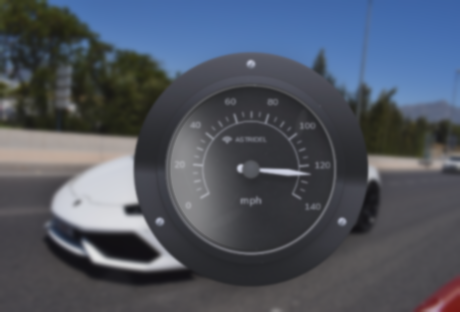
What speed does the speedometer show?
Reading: 125 mph
